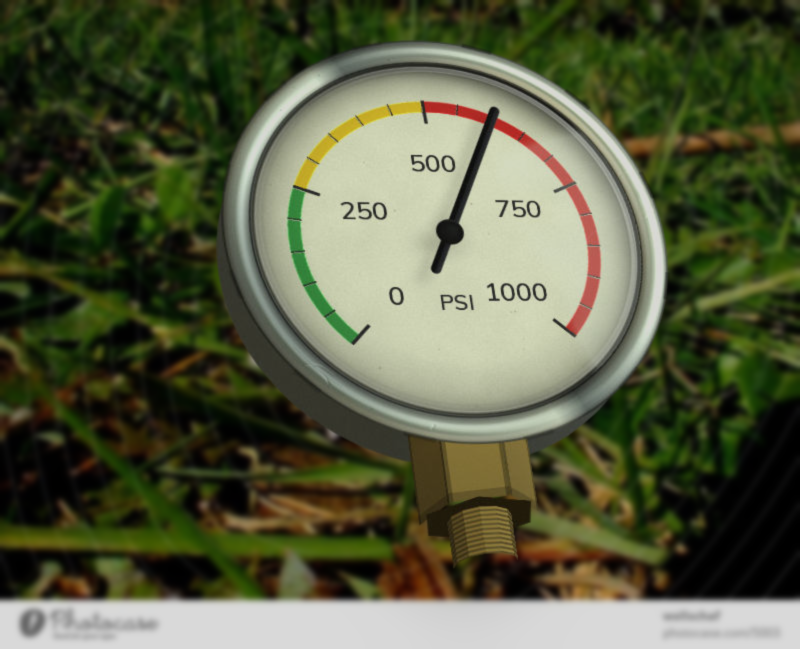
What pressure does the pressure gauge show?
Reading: 600 psi
